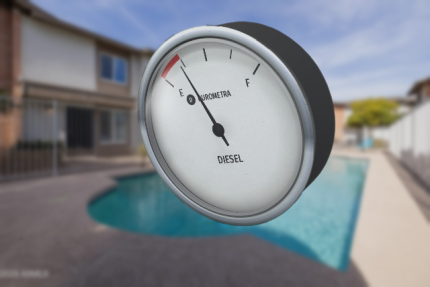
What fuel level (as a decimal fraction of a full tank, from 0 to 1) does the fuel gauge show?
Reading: 0.25
